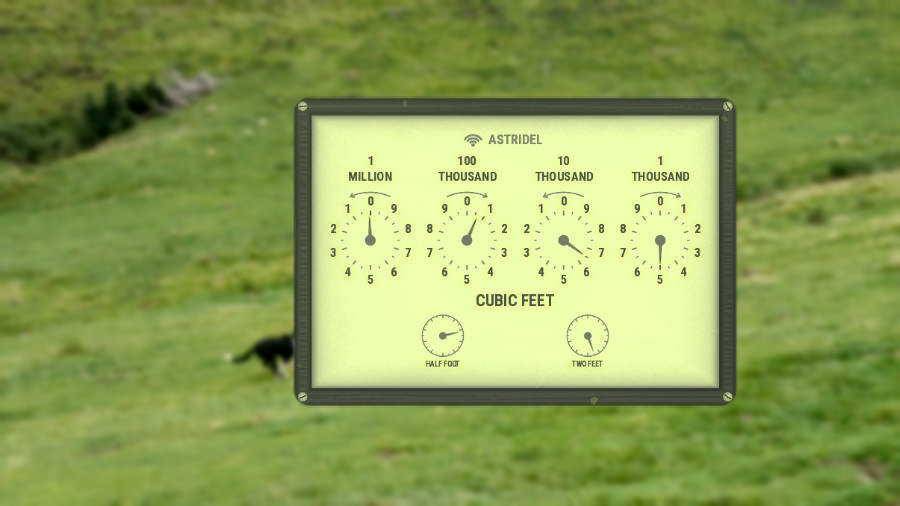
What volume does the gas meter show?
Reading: 6500 ft³
